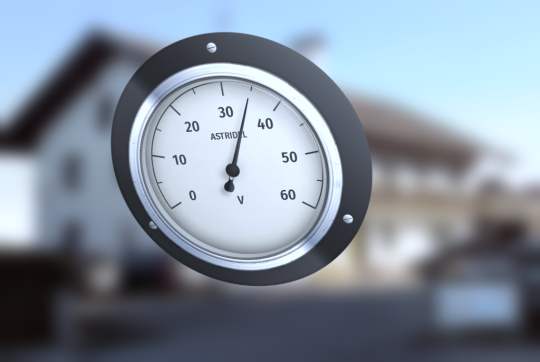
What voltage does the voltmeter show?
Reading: 35 V
